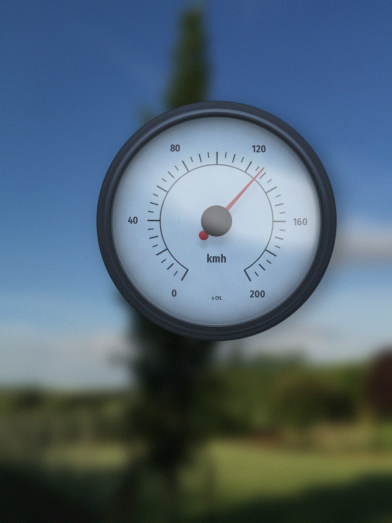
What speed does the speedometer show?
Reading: 127.5 km/h
